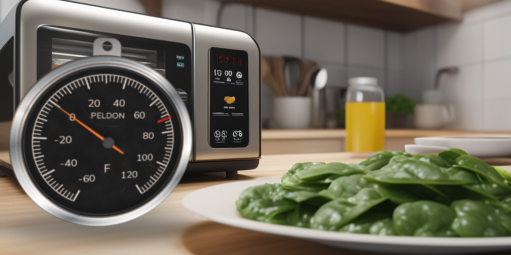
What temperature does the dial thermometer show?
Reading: 0 °F
